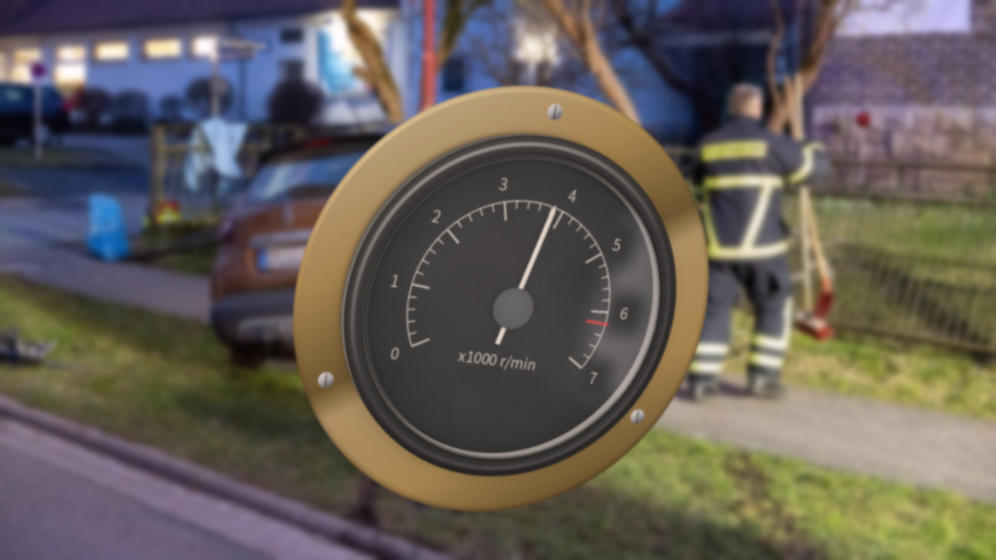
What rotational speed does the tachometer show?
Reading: 3800 rpm
